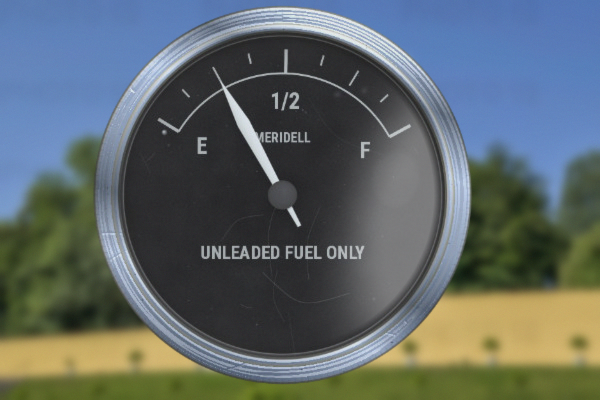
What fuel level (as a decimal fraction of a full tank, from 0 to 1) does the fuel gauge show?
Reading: 0.25
